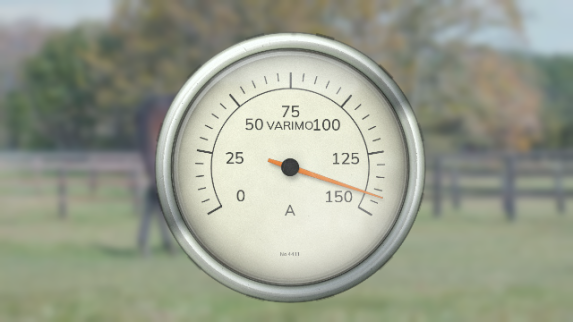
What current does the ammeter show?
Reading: 142.5 A
